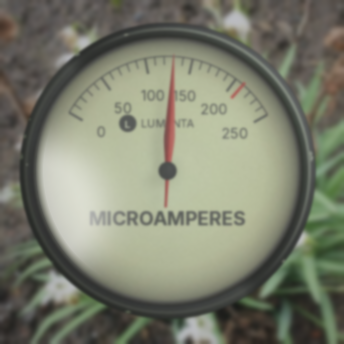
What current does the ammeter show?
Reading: 130 µA
